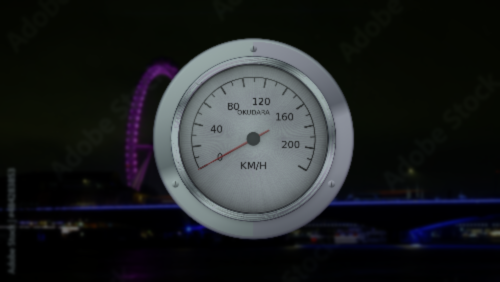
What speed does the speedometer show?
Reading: 0 km/h
